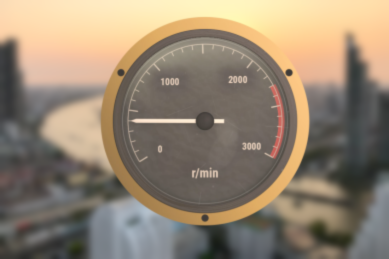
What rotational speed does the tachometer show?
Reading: 400 rpm
